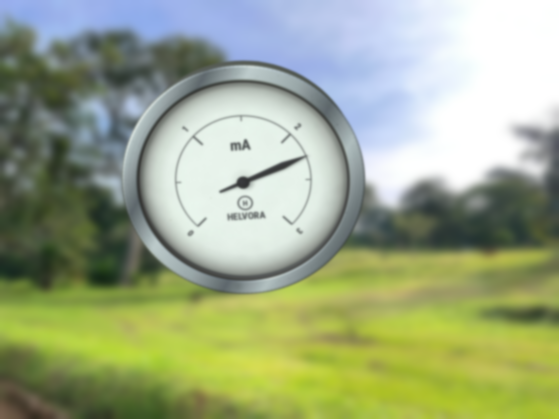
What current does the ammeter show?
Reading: 2.25 mA
